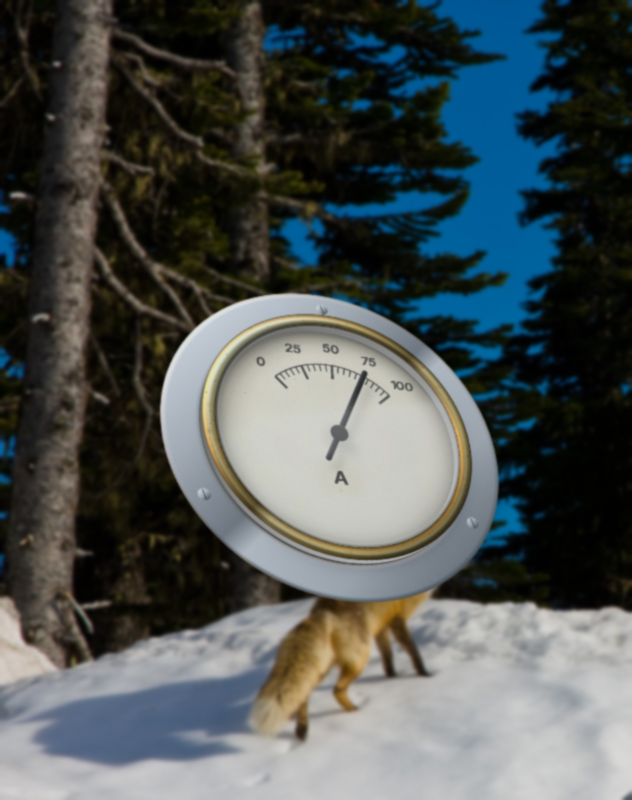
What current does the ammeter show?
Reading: 75 A
